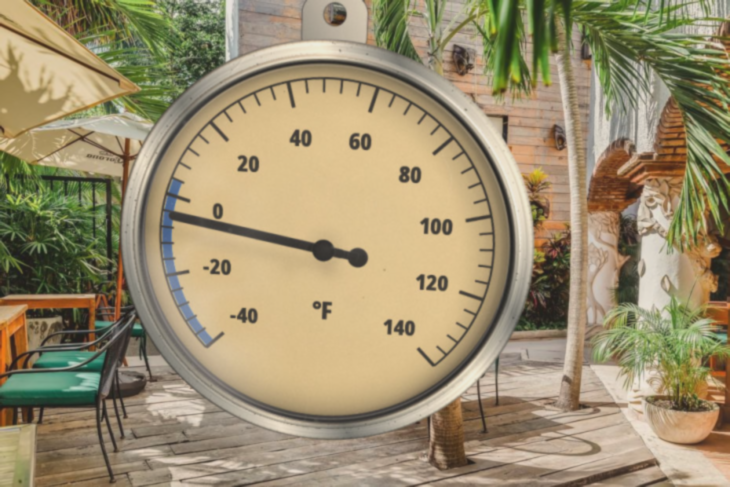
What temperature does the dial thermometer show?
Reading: -4 °F
